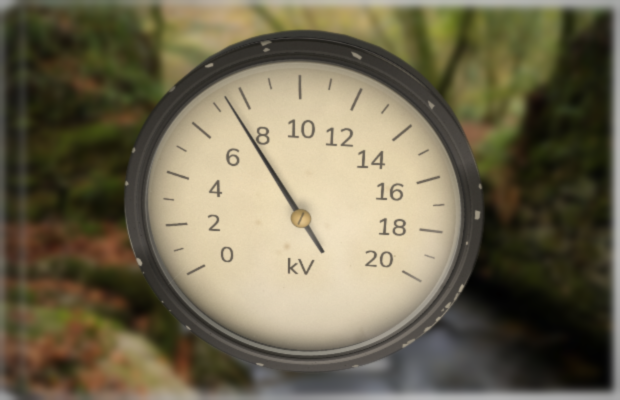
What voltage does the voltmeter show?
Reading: 7.5 kV
